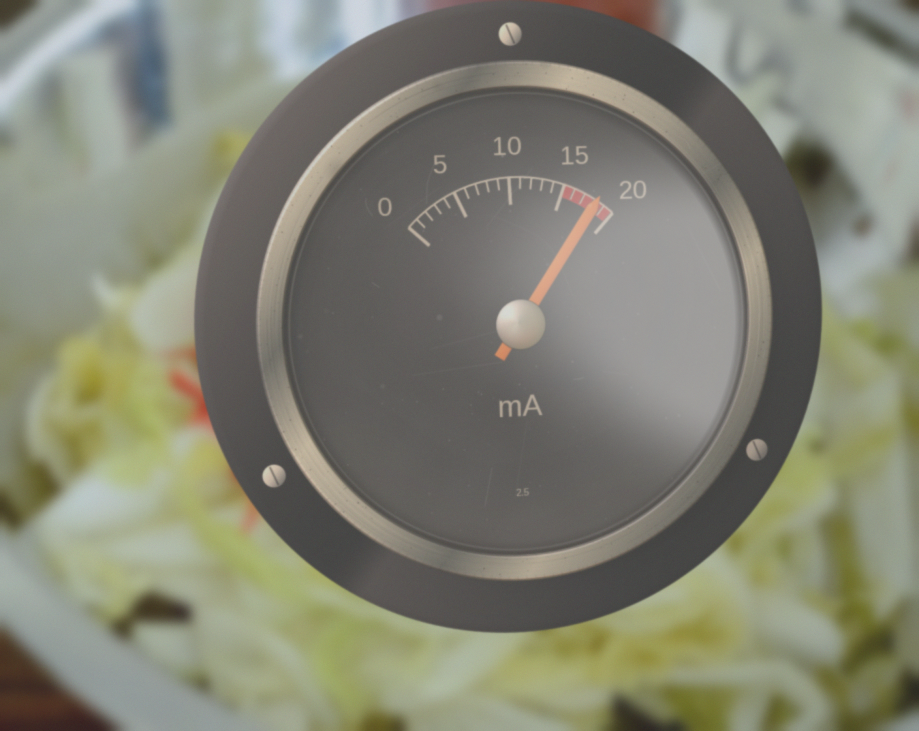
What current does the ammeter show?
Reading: 18 mA
